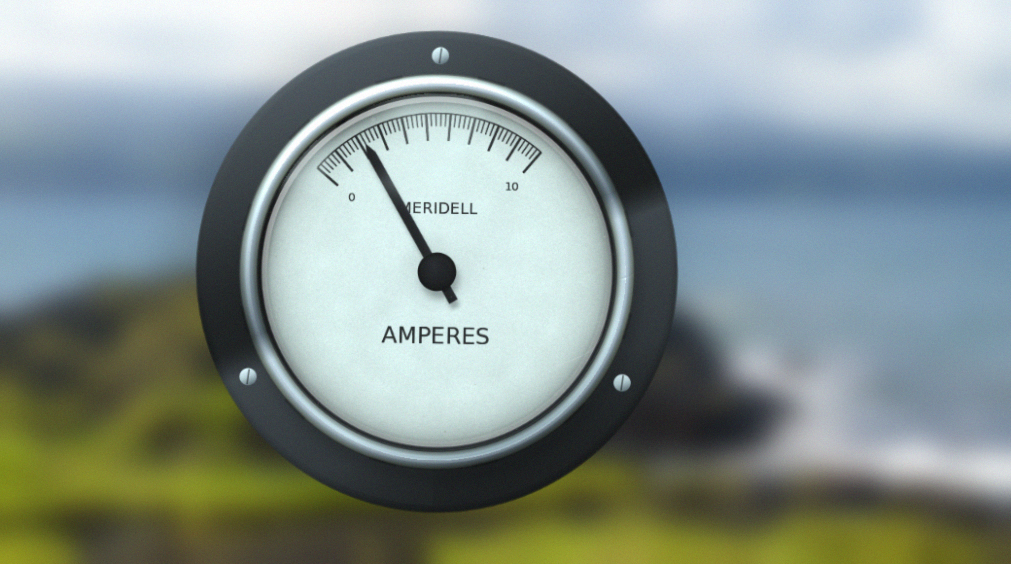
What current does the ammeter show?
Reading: 2.2 A
